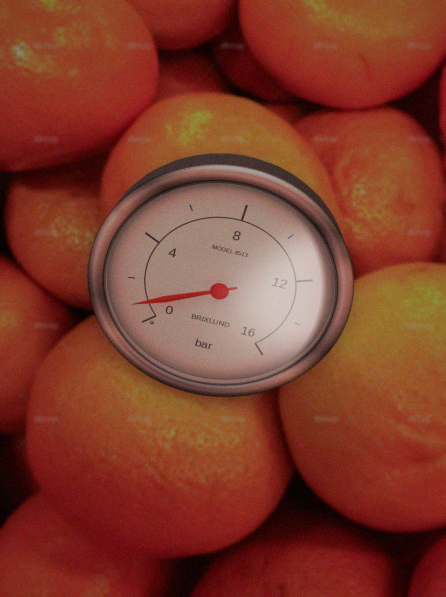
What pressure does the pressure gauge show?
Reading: 1 bar
